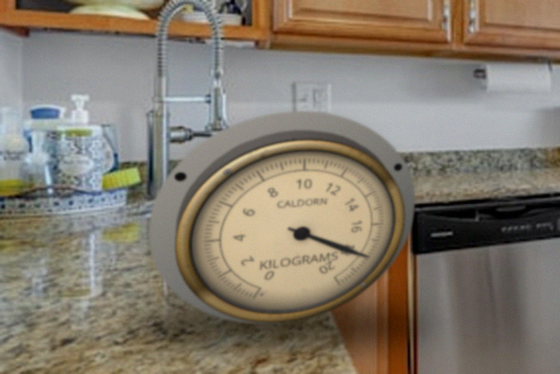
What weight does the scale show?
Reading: 18 kg
